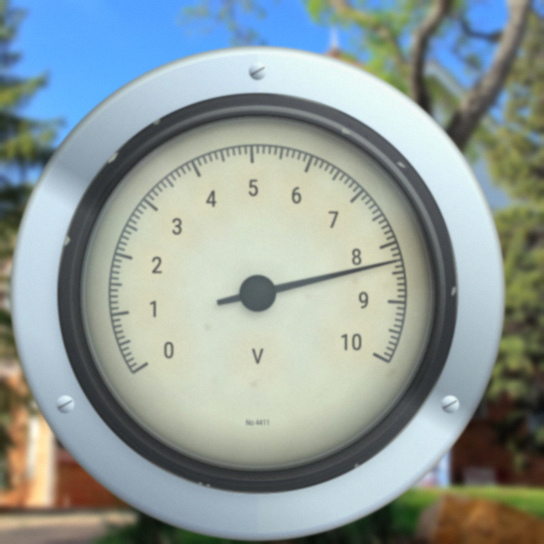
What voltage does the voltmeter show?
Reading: 8.3 V
